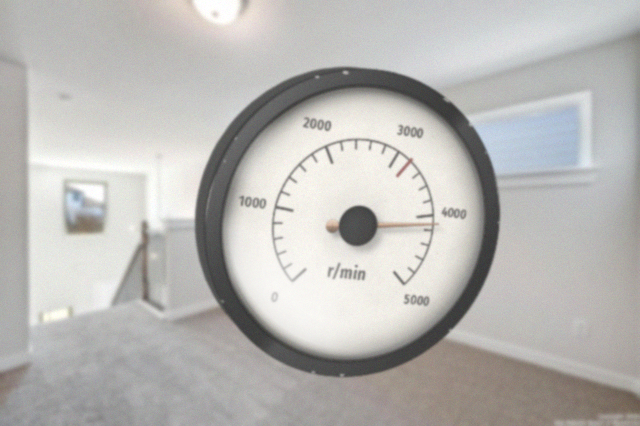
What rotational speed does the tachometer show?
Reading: 4100 rpm
